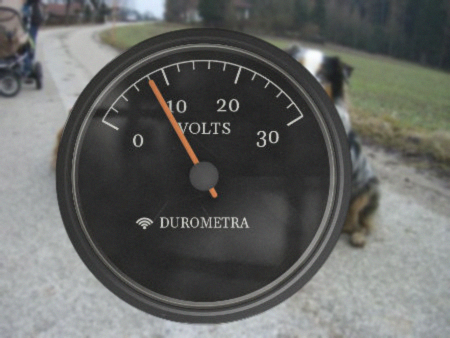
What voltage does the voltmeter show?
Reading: 8 V
